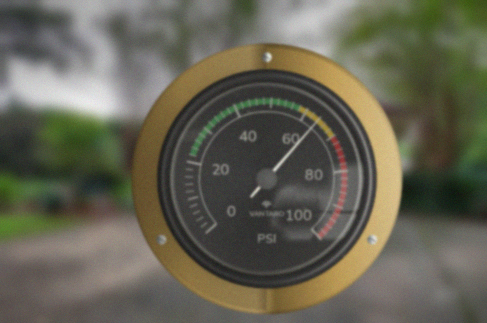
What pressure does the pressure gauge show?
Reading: 64 psi
